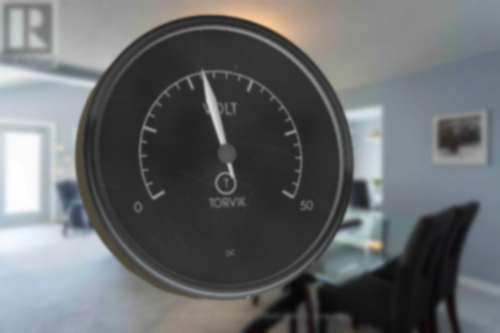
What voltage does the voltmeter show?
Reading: 22 V
